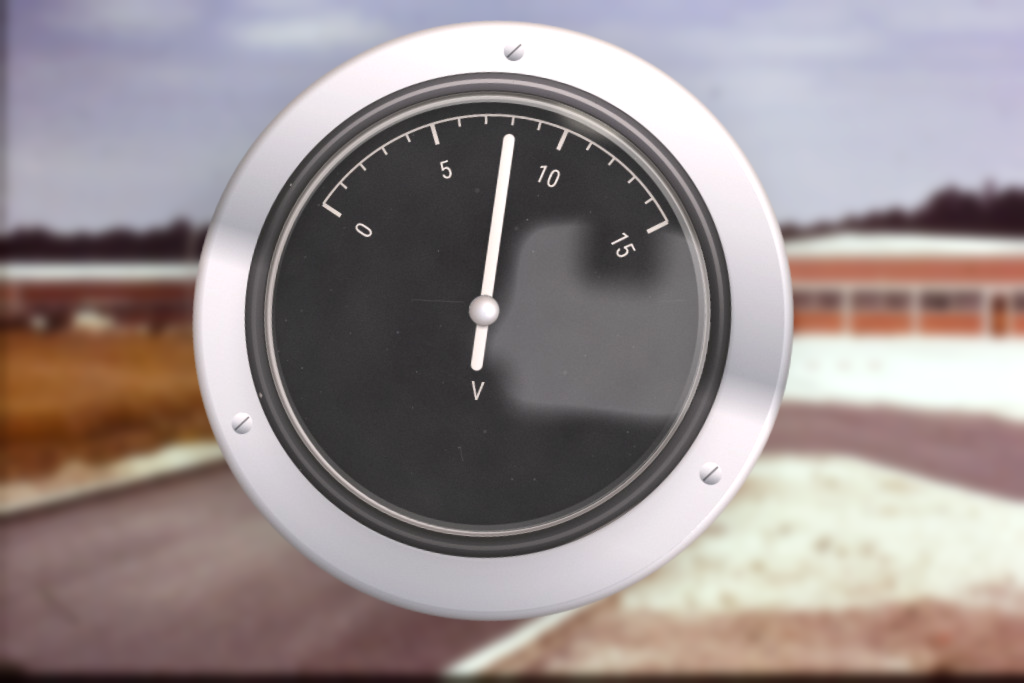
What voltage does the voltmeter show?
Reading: 8 V
